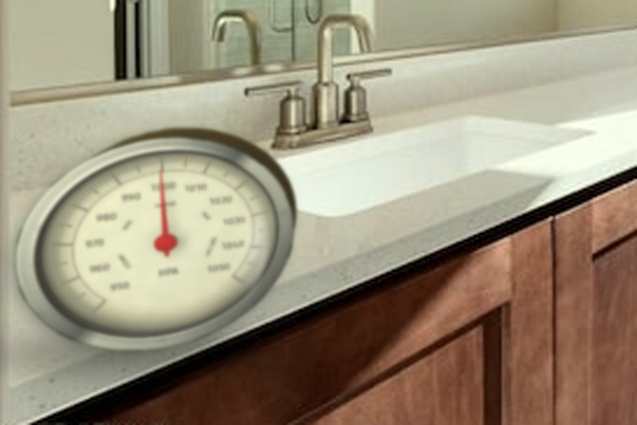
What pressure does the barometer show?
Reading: 1000 hPa
